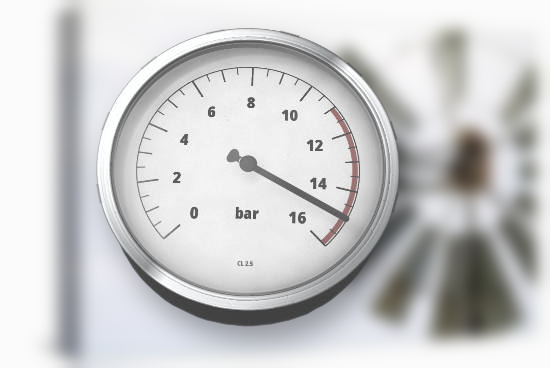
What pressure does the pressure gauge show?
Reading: 15 bar
